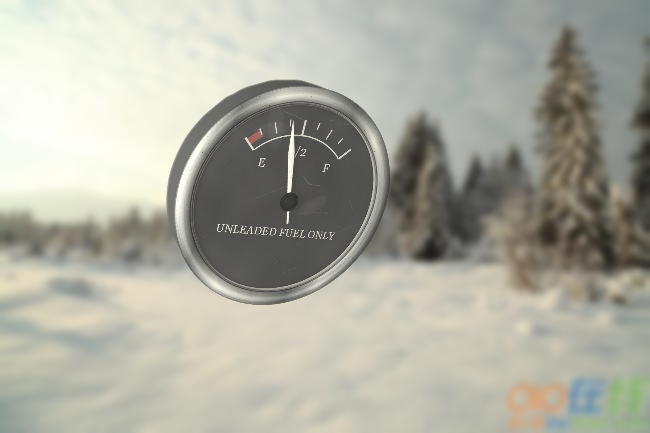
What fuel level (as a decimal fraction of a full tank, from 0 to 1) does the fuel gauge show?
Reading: 0.375
